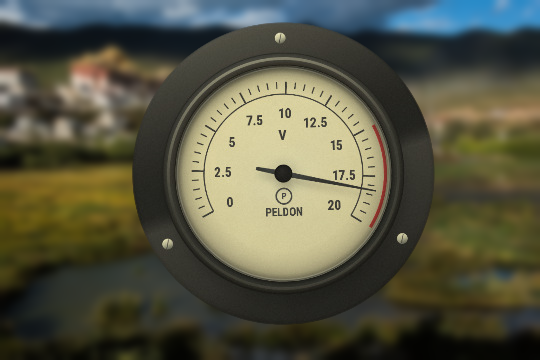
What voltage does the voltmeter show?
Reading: 18.25 V
